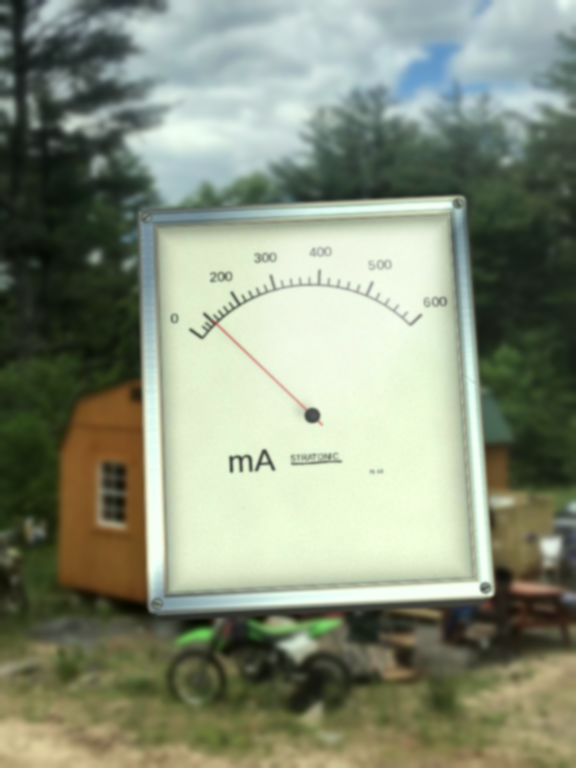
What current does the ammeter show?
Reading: 100 mA
